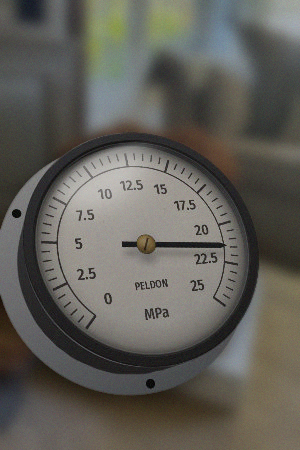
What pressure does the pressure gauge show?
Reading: 21.5 MPa
